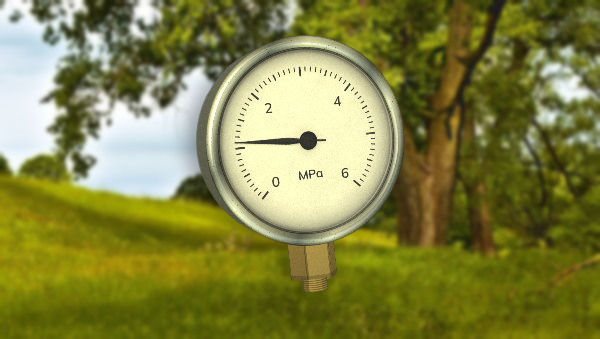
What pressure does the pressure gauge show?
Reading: 1.1 MPa
